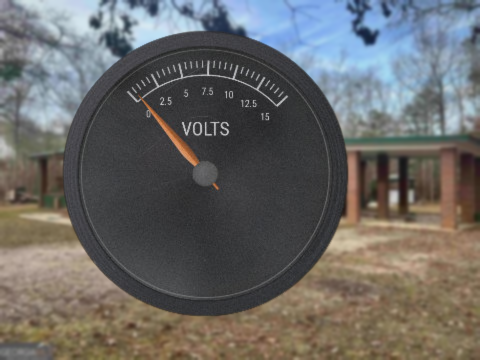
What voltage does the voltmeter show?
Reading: 0.5 V
